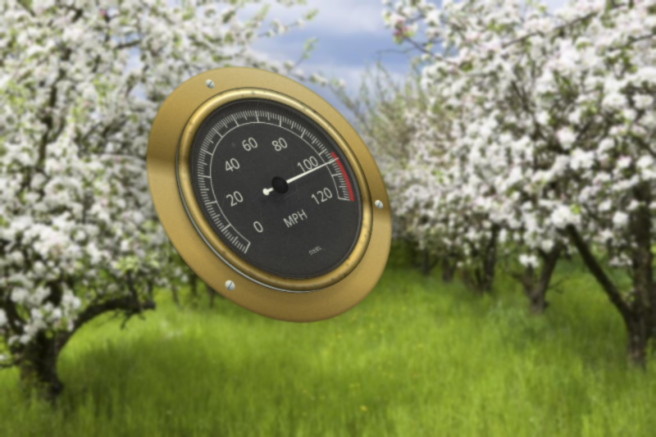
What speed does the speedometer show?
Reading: 105 mph
